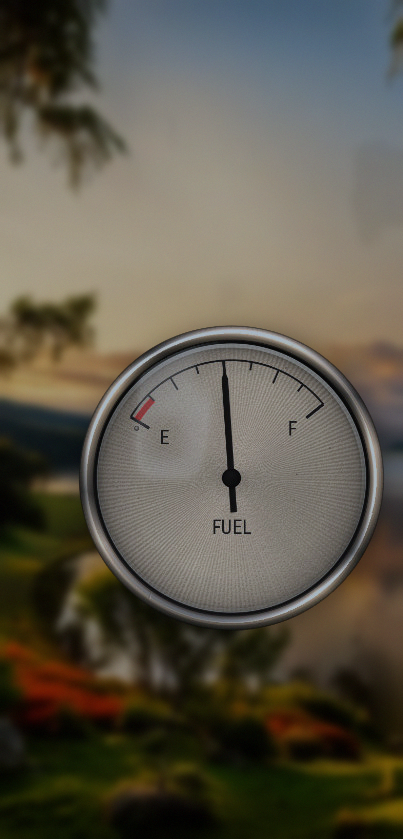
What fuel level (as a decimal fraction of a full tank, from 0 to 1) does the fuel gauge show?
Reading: 0.5
